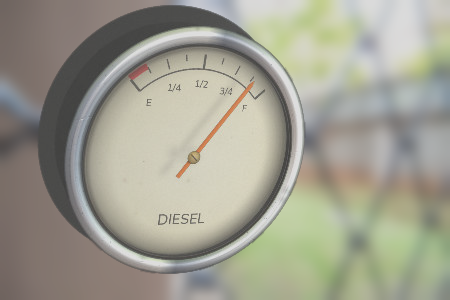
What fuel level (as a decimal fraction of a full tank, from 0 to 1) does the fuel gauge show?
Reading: 0.875
